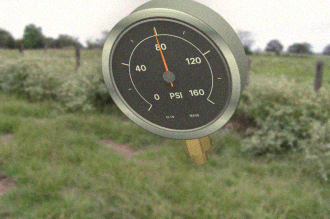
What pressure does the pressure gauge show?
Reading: 80 psi
